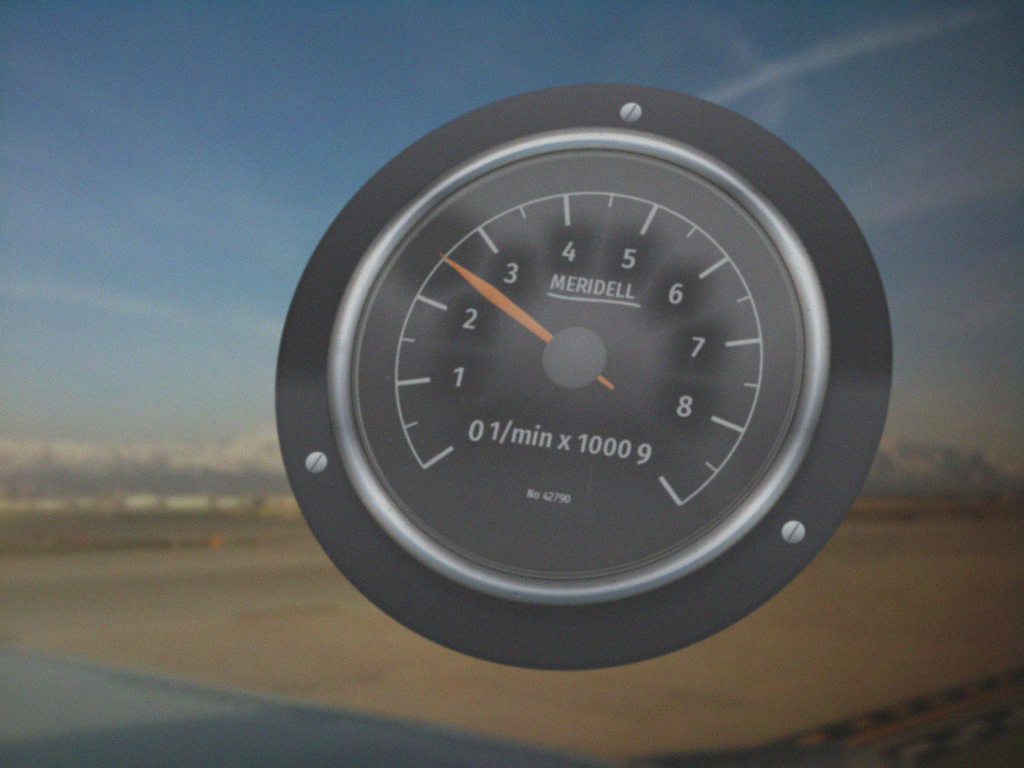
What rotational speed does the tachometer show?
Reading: 2500 rpm
